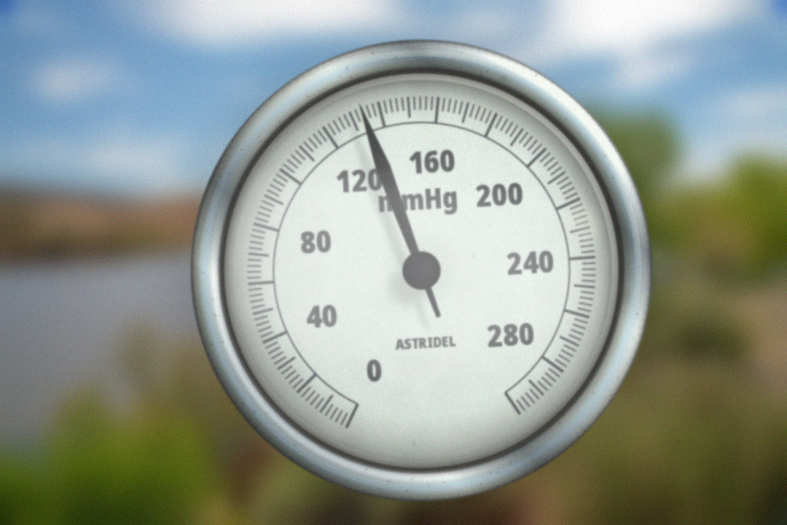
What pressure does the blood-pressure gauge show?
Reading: 134 mmHg
